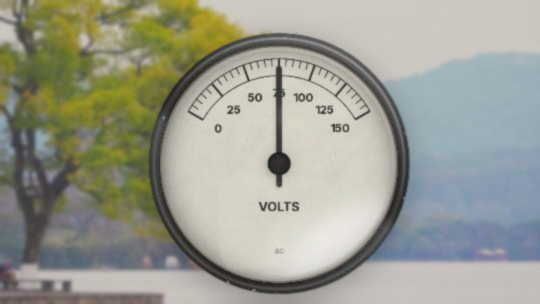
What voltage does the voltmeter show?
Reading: 75 V
